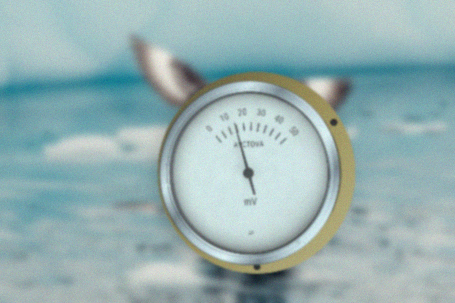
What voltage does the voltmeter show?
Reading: 15 mV
